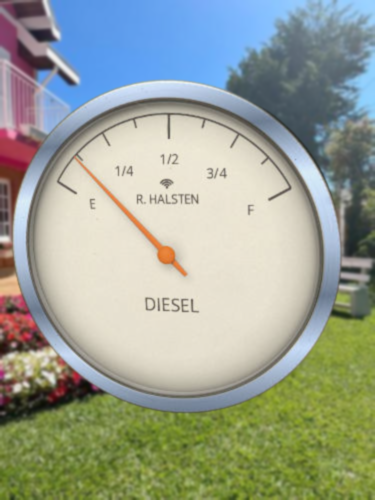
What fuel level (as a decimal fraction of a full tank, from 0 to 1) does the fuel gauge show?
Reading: 0.125
